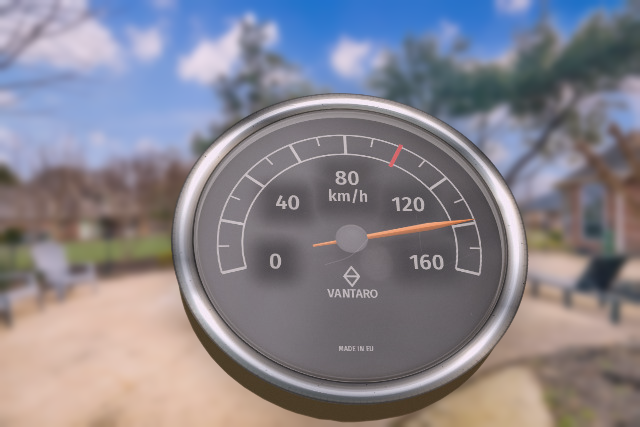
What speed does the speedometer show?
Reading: 140 km/h
